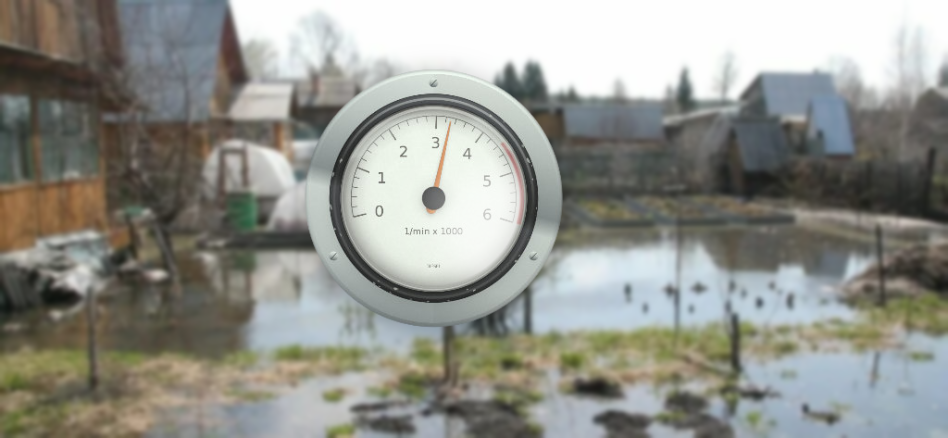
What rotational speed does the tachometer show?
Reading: 3300 rpm
